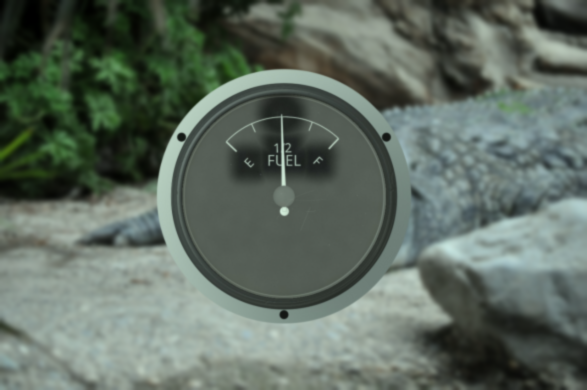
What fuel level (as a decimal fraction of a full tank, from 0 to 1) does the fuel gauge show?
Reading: 0.5
